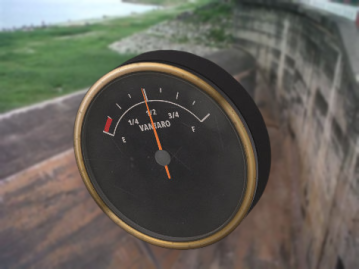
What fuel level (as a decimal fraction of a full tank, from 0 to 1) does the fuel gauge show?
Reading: 0.5
